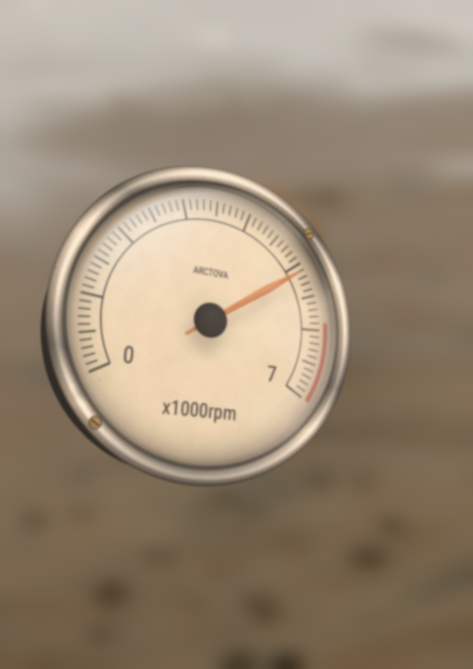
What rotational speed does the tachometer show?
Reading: 5100 rpm
